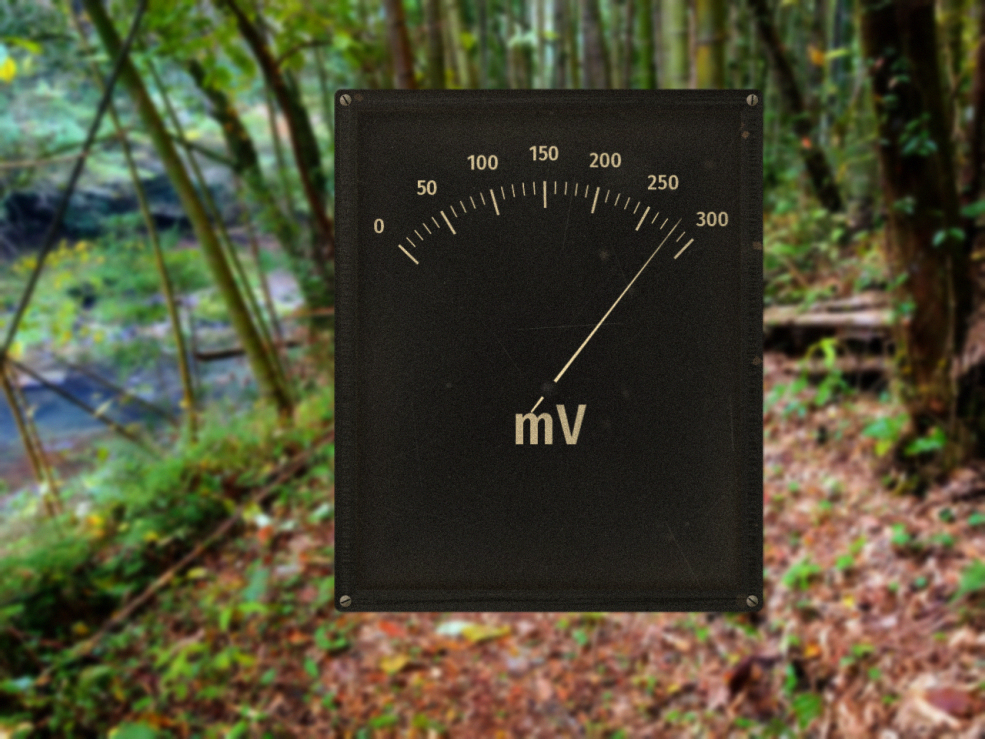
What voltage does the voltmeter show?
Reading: 280 mV
